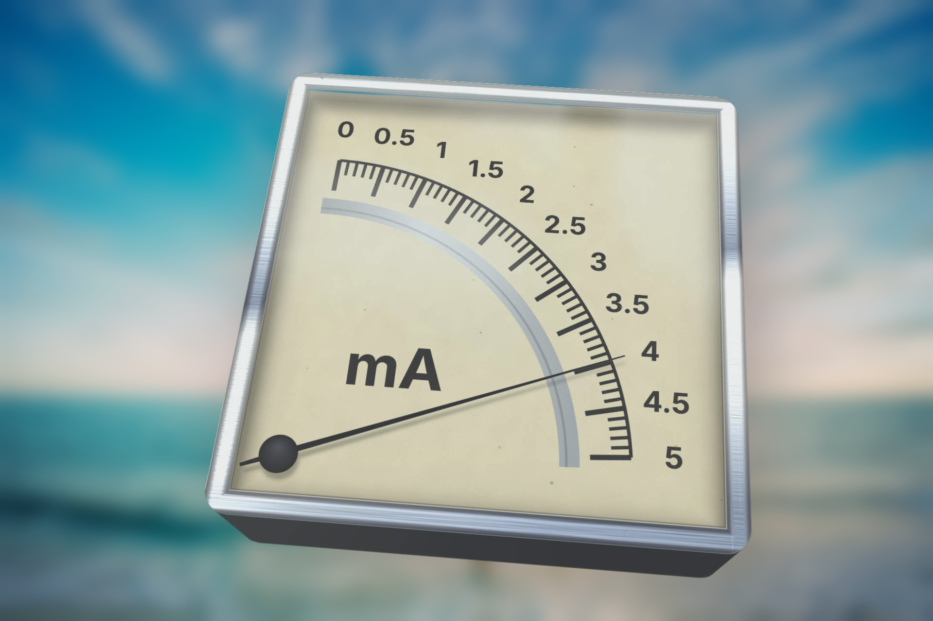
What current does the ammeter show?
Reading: 4 mA
